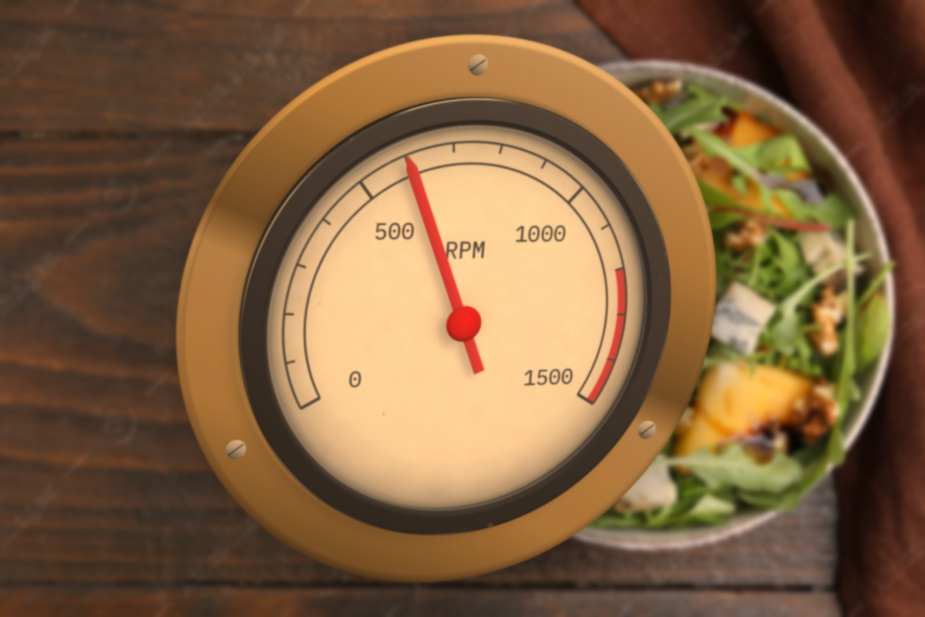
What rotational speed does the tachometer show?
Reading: 600 rpm
